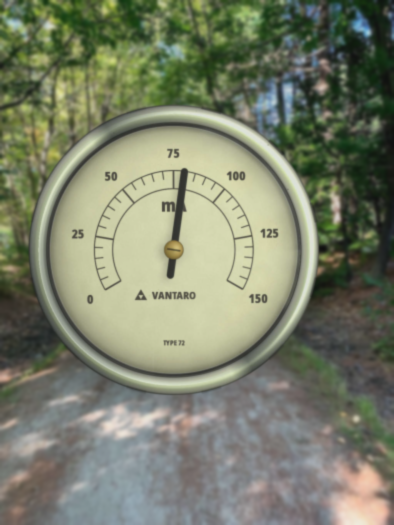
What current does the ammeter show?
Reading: 80 mA
